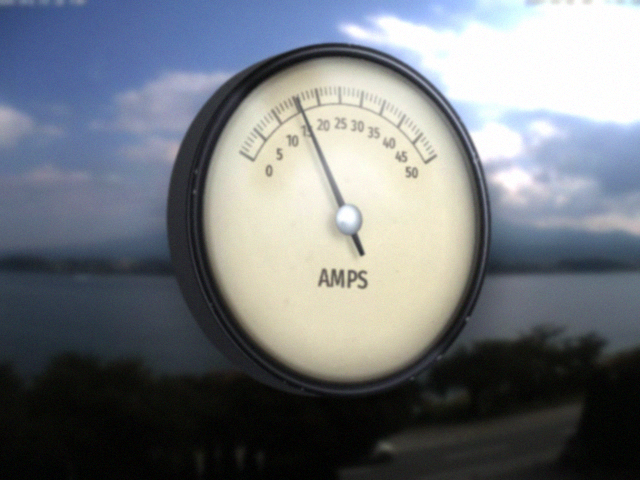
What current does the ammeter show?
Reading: 15 A
